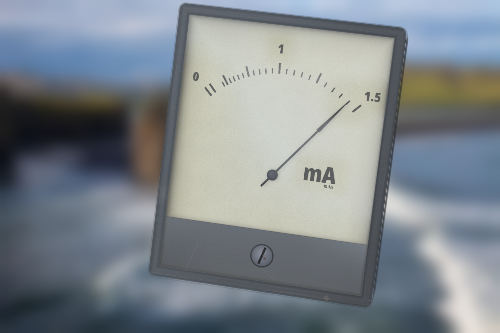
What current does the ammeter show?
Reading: 1.45 mA
